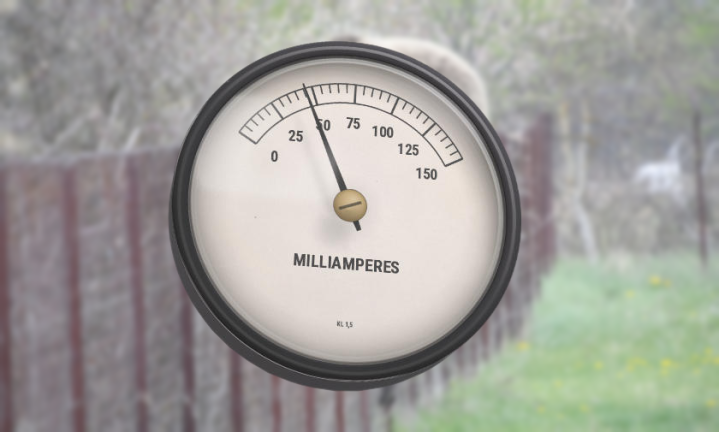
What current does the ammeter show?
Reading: 45 mA
